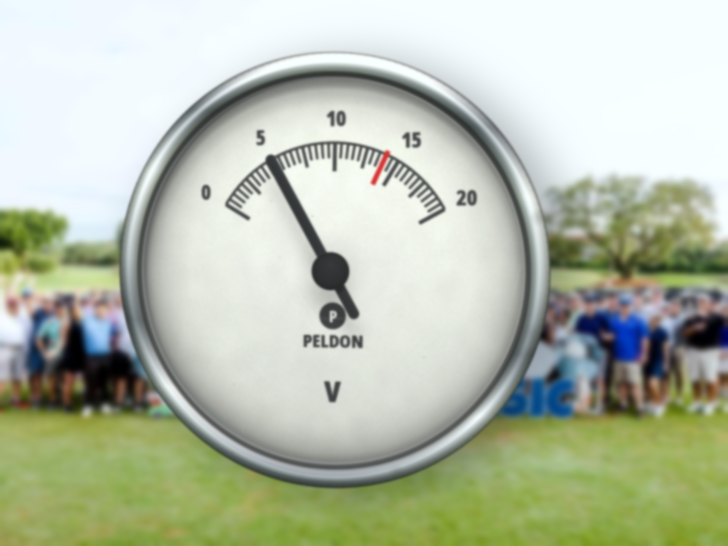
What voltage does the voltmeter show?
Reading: 5 V
